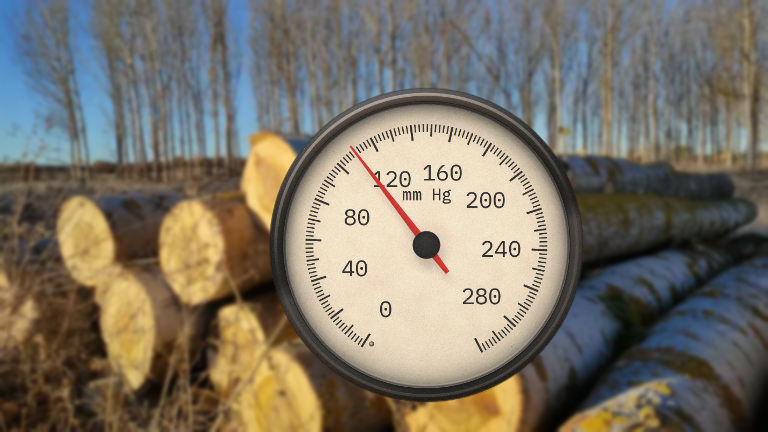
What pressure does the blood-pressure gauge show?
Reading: 110 mmHg
